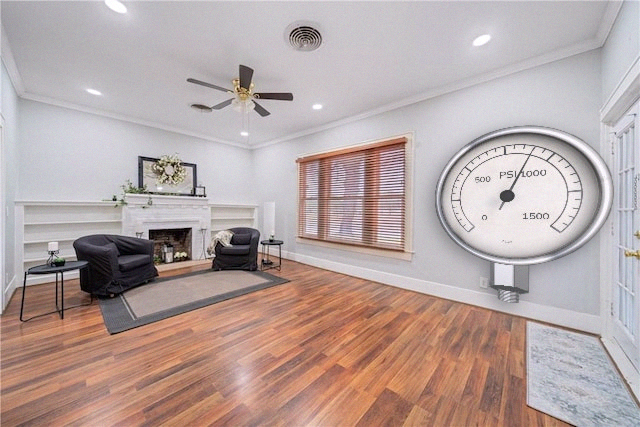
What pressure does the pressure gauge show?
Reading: 900 psi
